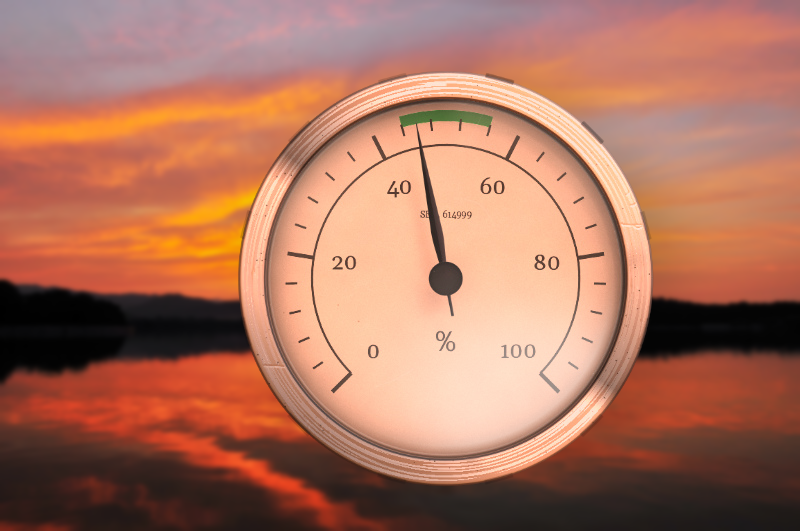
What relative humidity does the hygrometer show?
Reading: 46 %
